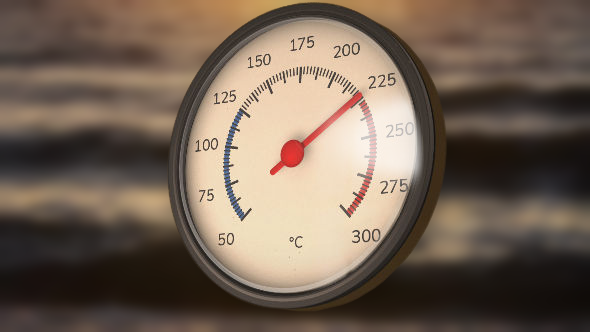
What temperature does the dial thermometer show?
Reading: 225 °C
